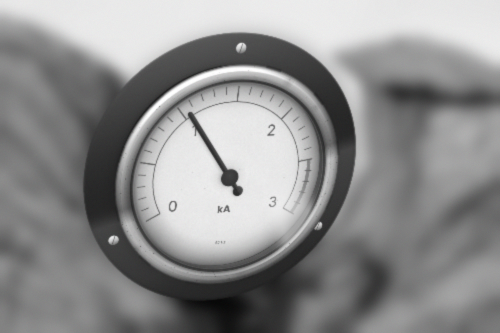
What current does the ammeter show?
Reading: 1.05 kA
